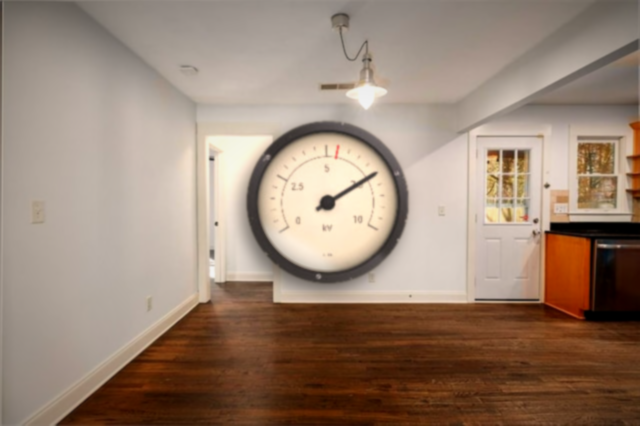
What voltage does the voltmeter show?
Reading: 7.5 kV
